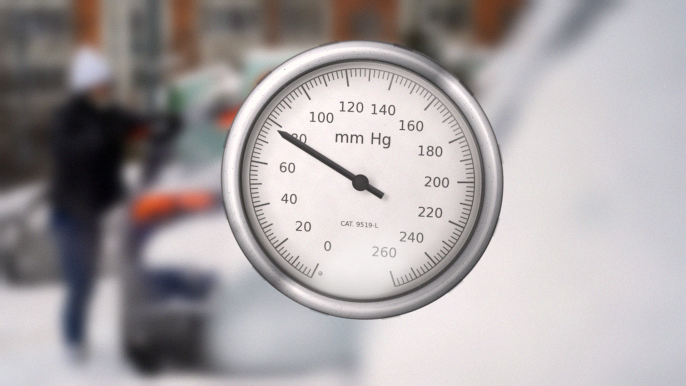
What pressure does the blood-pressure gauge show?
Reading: 78 mmHg
